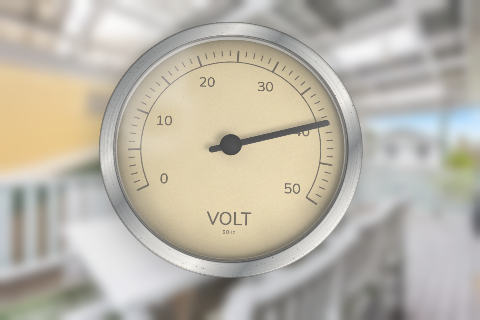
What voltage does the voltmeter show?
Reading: 40 V
